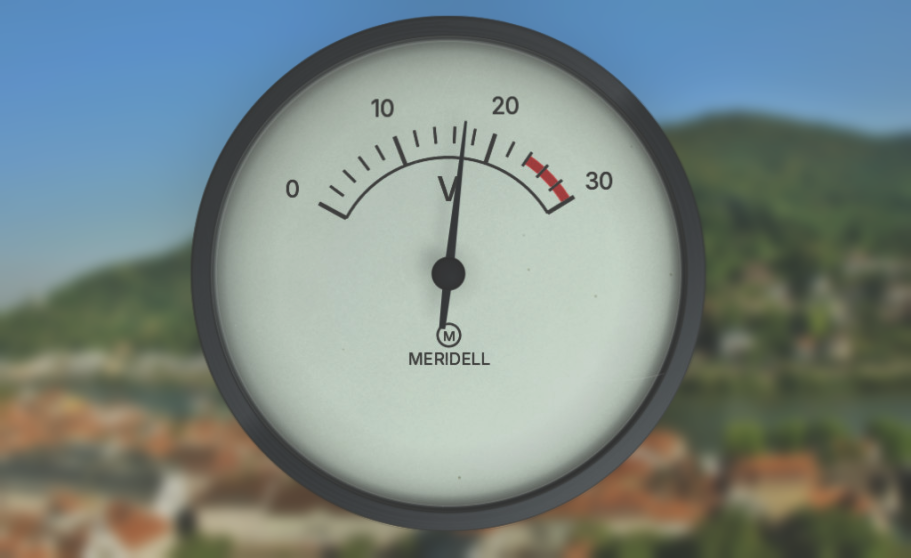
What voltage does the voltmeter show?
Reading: 17 V
